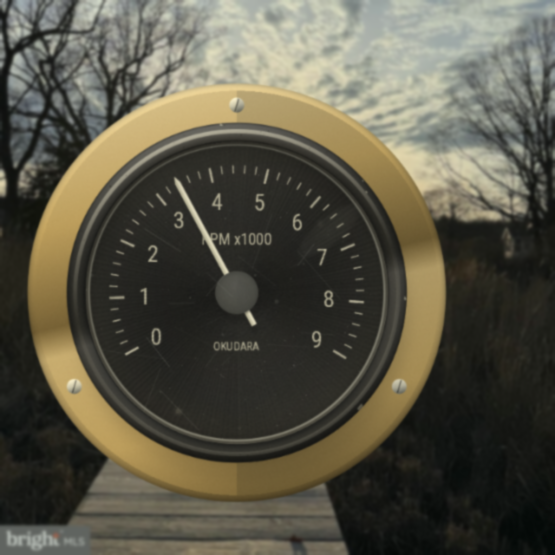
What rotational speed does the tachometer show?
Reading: 3400 rpm
